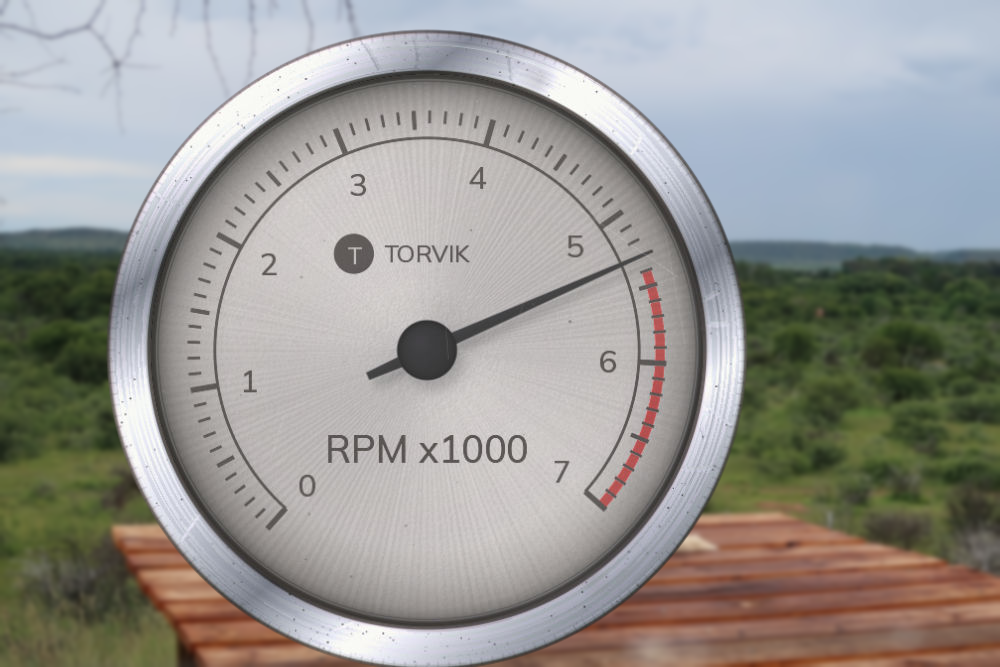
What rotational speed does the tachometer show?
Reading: 5300 rpm
